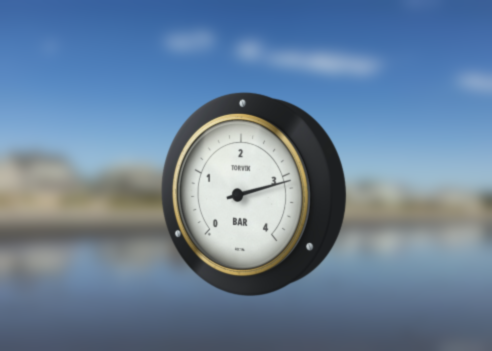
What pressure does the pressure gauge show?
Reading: 3.1 bar
